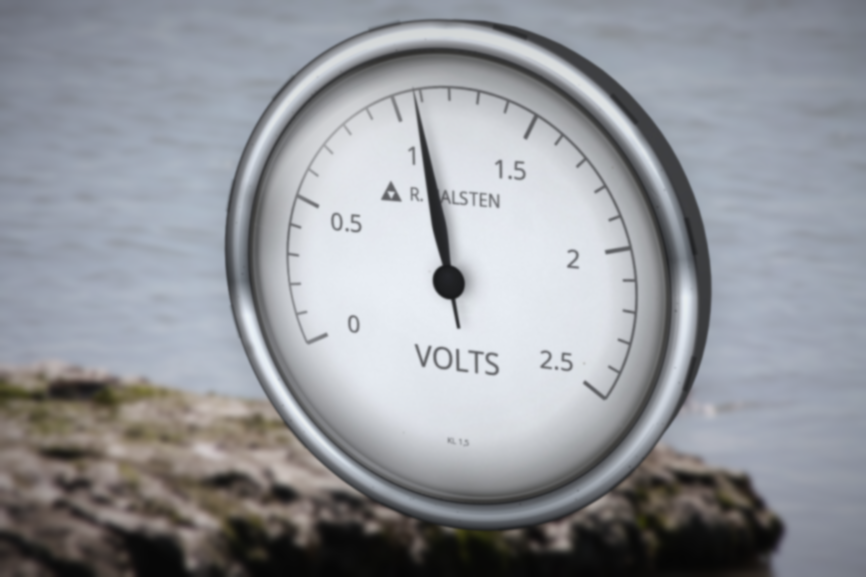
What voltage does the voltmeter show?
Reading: 1.1 V
